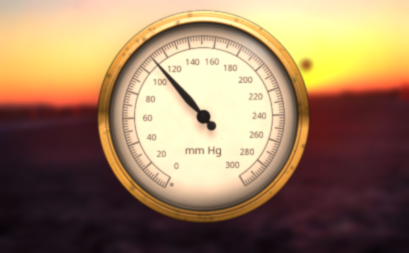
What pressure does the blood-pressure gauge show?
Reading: 110 mmHg
